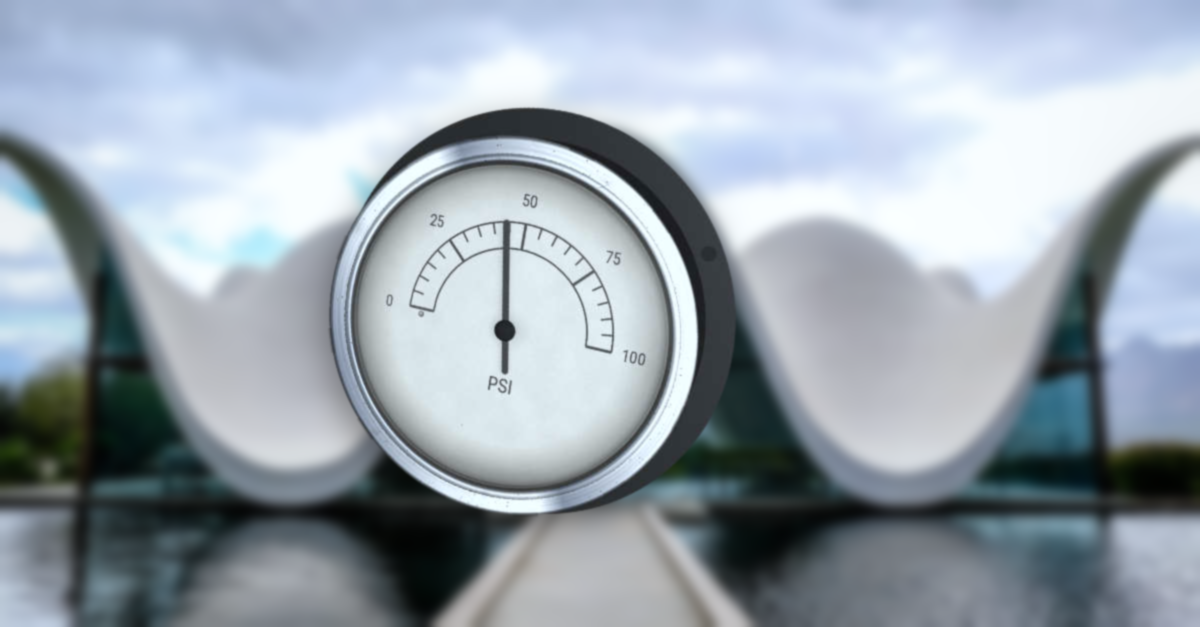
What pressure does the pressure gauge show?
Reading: 45 psi
